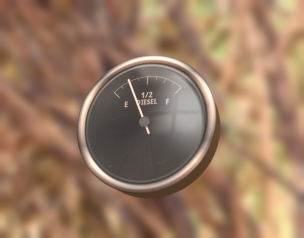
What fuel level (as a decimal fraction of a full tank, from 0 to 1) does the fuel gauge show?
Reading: 0.25
